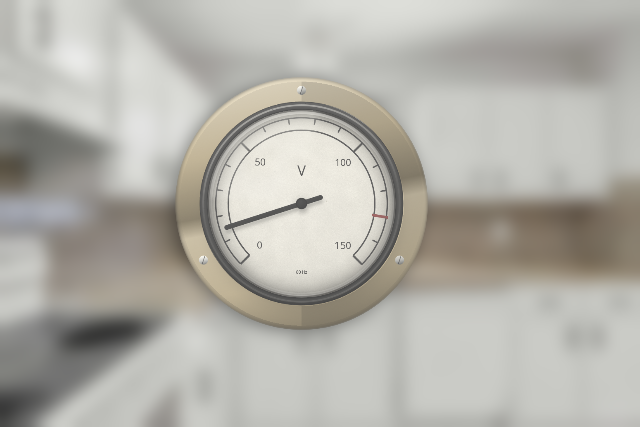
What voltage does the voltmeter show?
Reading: 15 V
